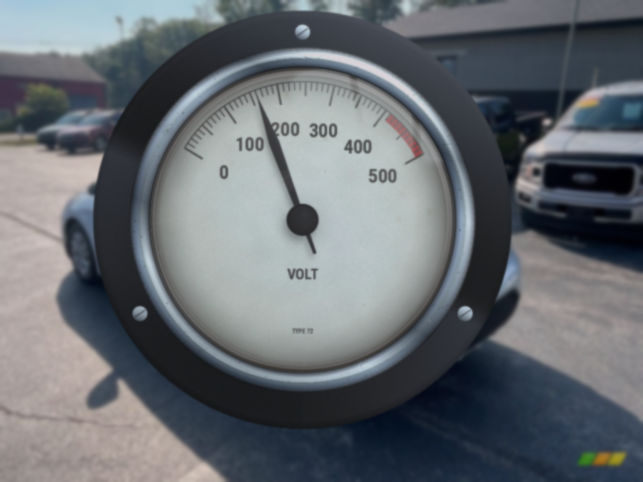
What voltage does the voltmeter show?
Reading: 160 V
